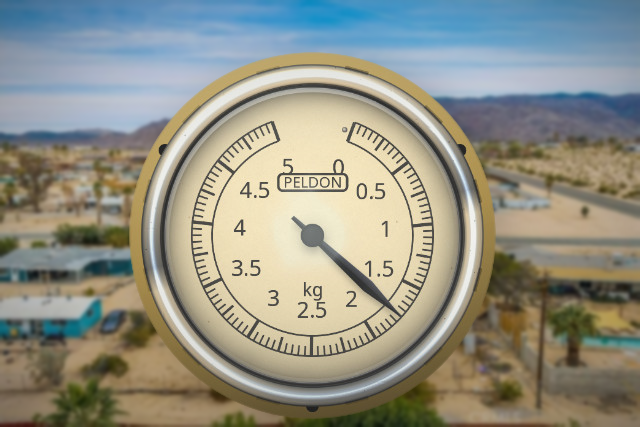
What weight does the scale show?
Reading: 1.75 kg
